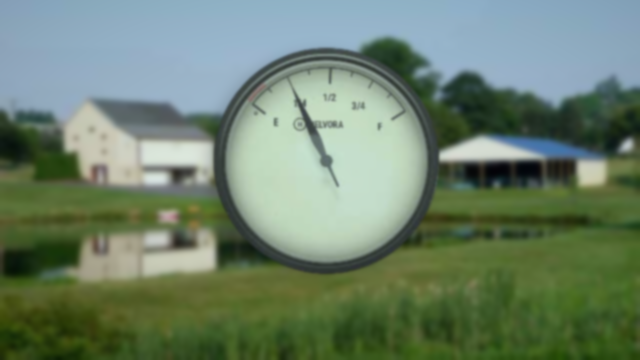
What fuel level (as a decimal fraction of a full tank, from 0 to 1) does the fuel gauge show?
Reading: 0.25
